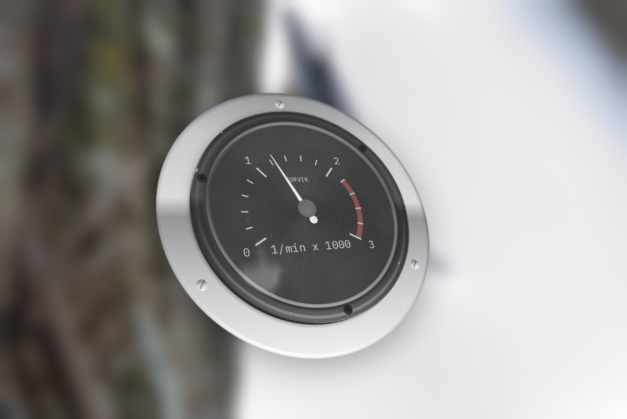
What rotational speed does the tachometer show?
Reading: 1200 rpm
